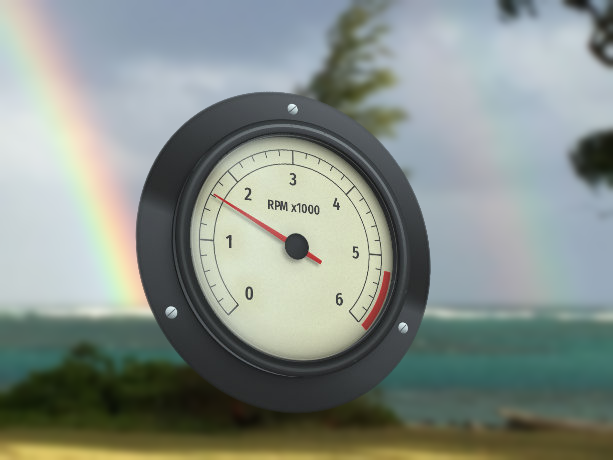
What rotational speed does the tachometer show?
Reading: 1600 rpm
